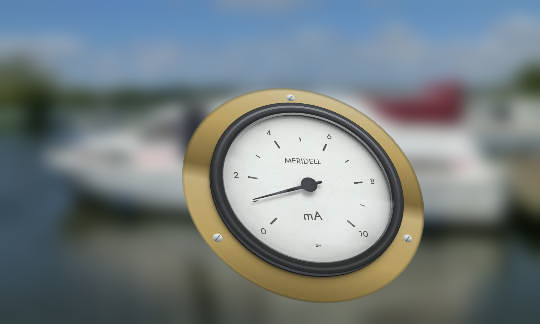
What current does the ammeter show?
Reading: 1 mA
